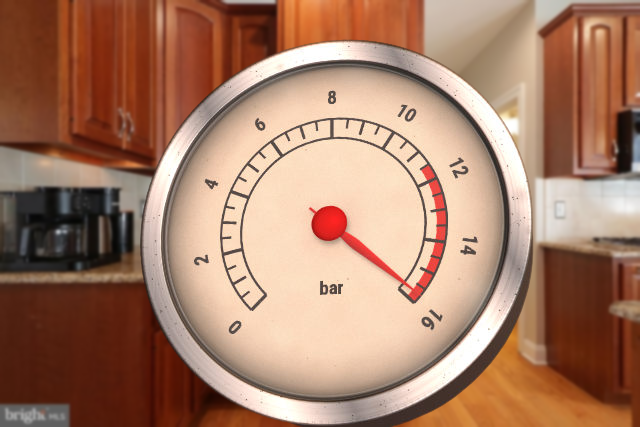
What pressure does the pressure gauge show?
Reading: 15.75 bar
